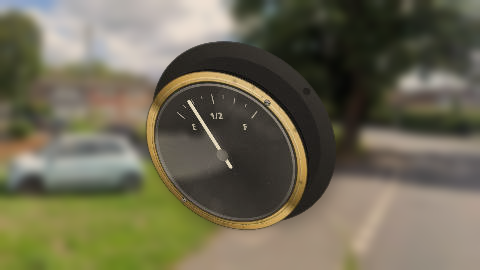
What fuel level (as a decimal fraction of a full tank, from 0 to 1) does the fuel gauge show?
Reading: 0.25
